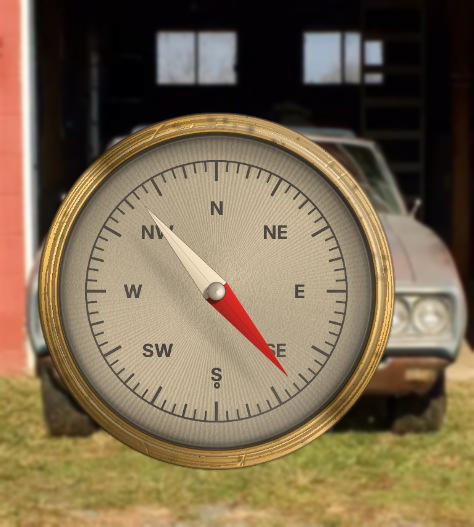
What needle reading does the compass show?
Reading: 140 °
